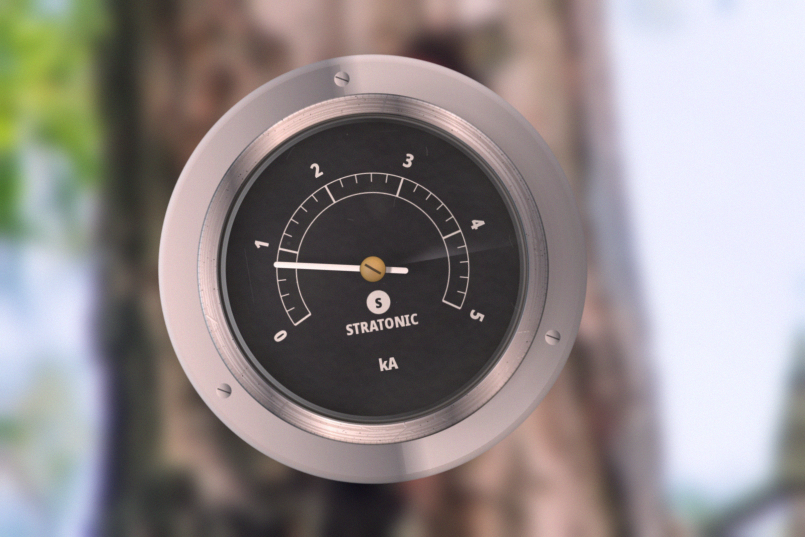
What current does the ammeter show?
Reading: 0.8 kA
